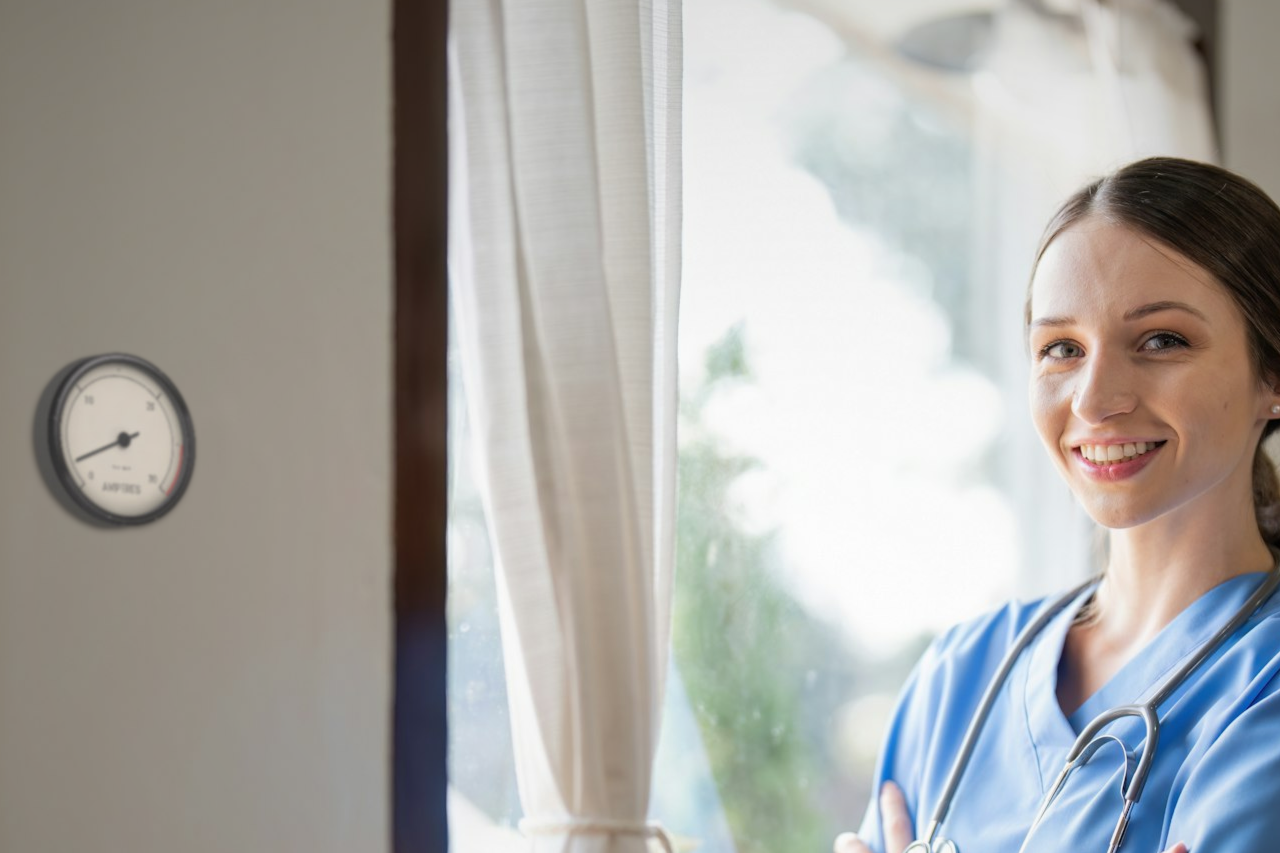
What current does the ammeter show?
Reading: 2.5 A
